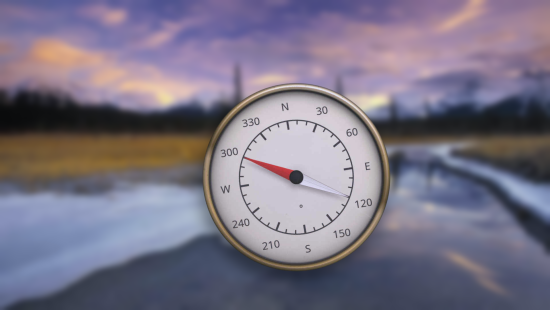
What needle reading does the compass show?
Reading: 300 °
